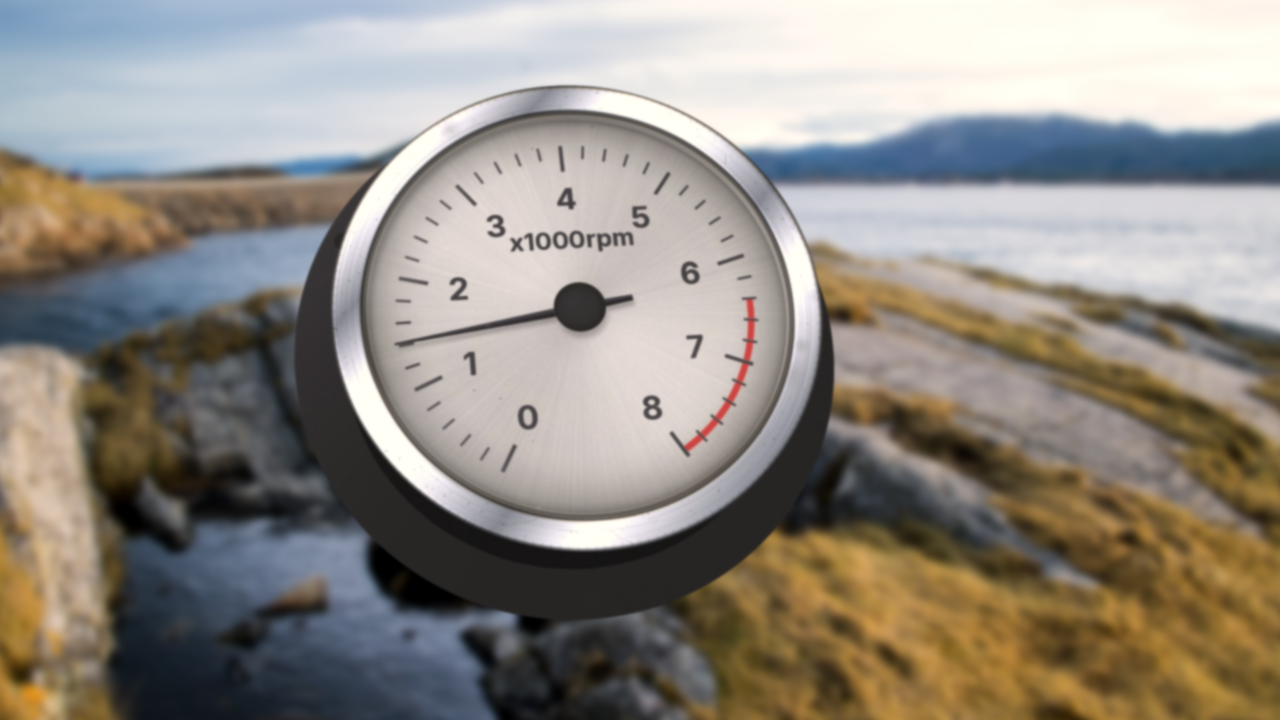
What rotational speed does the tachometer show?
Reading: 1400 rpm
